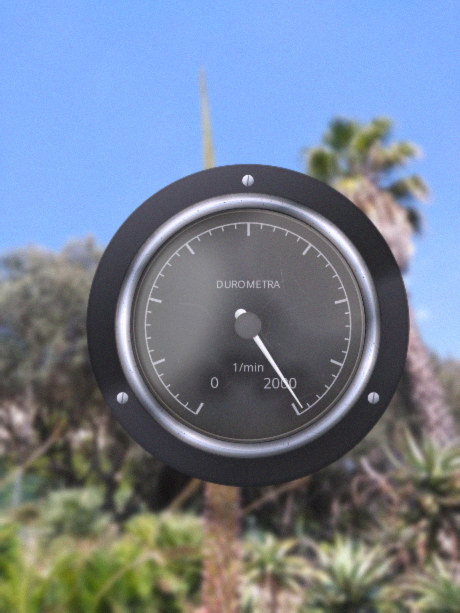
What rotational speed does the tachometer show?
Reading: 1975 rpm
